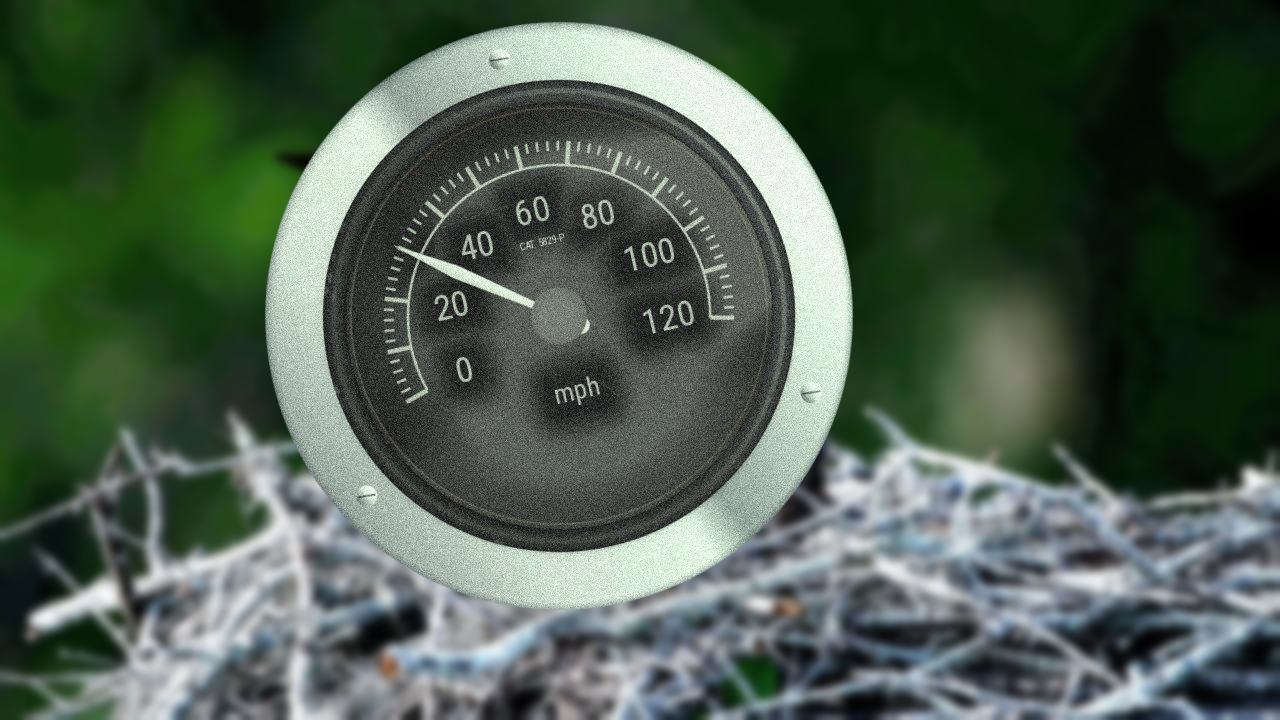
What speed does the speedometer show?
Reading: 30 mph
